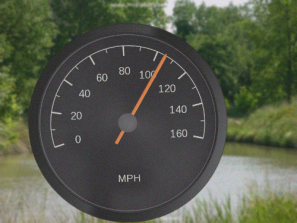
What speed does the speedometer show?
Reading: 105 mph
